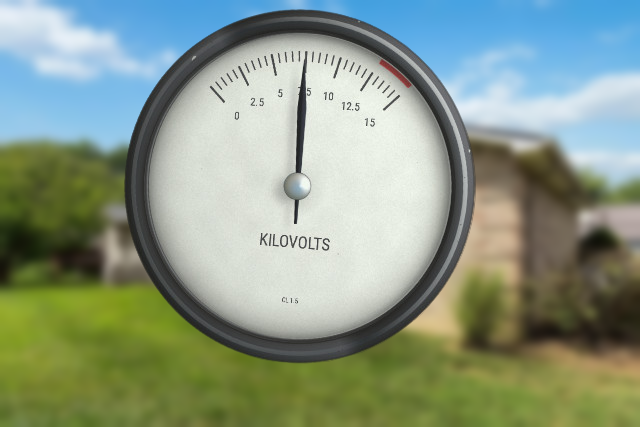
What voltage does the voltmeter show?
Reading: 7.5 kV
